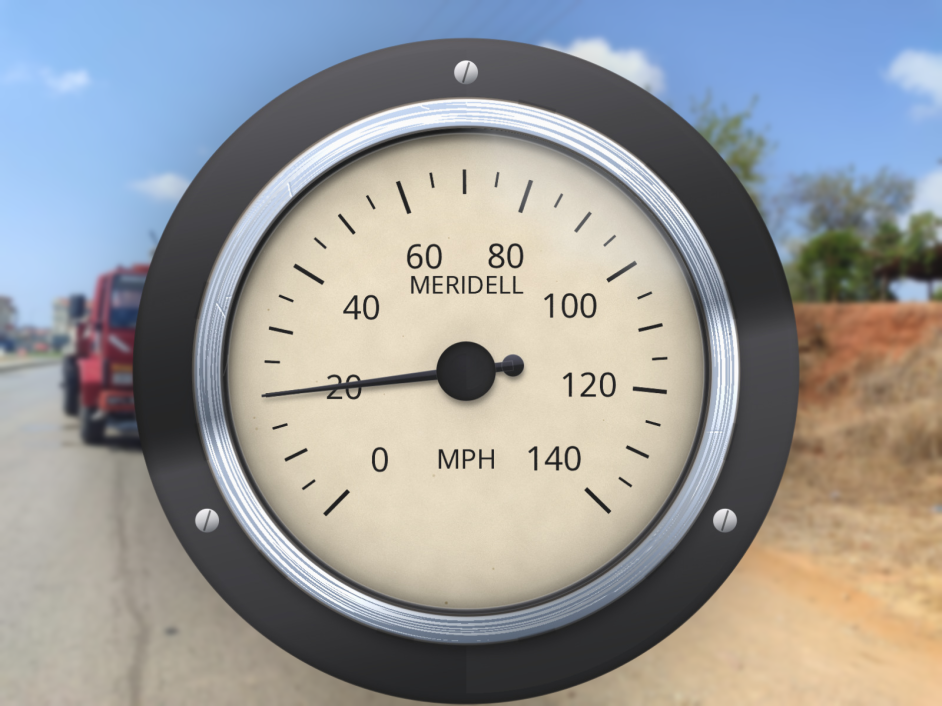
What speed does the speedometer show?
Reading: 20 mph
